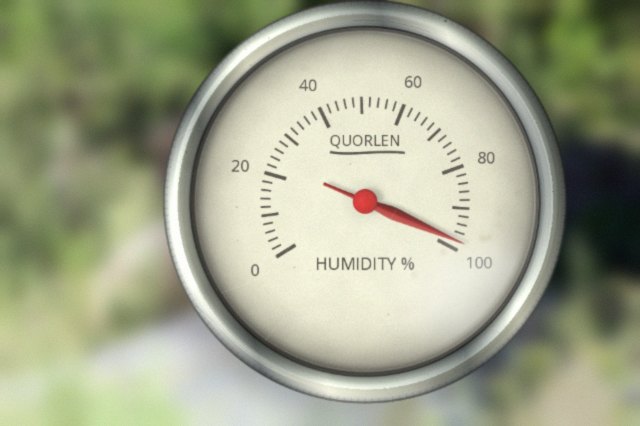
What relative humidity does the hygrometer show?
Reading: 98 %
